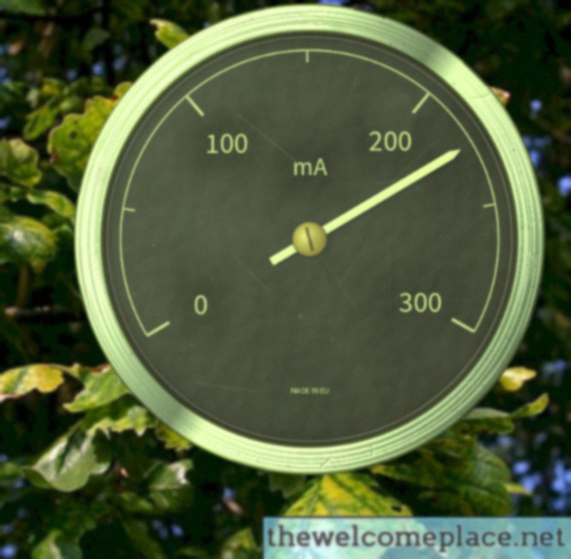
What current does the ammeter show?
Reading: 225 mA
